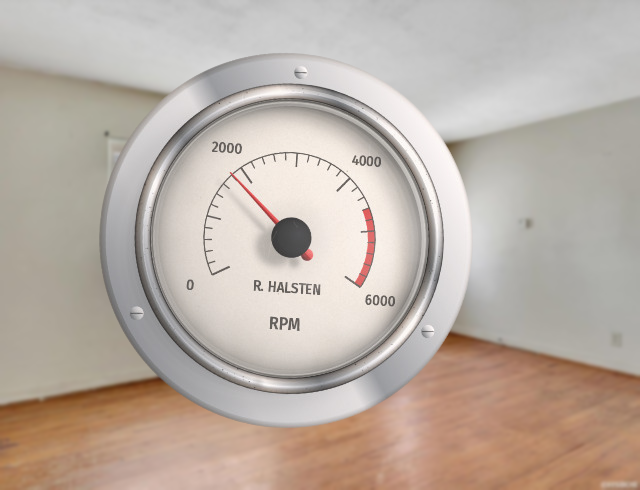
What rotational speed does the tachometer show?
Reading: 1800 rpm
